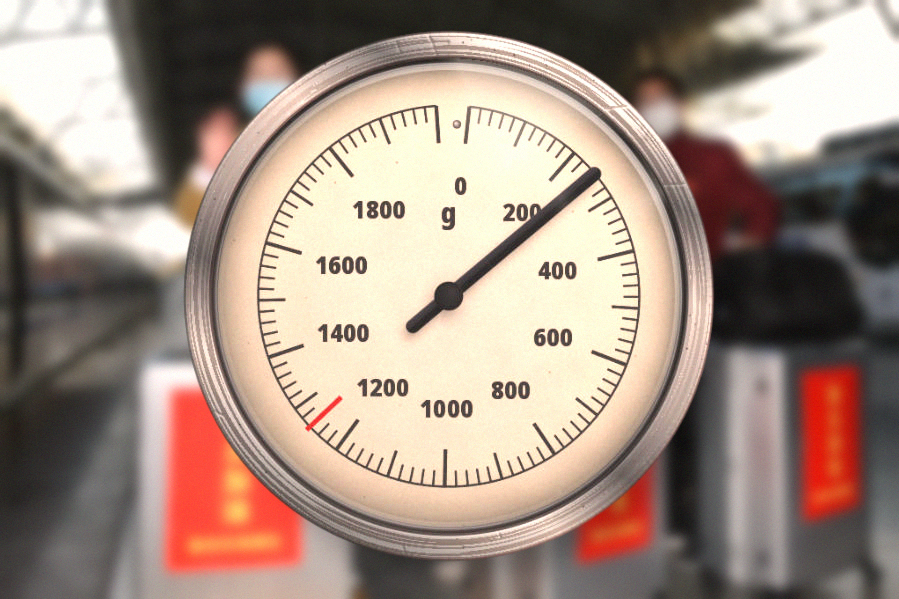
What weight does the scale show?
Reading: 250 g
